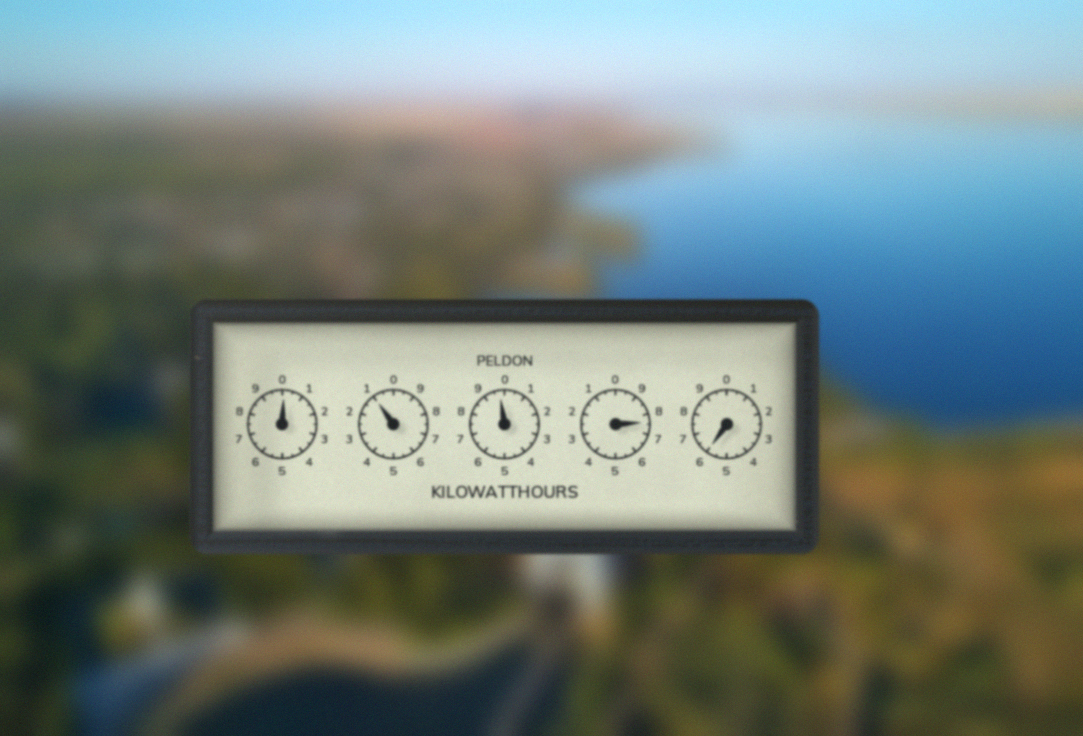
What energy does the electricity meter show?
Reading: 976 kWh
